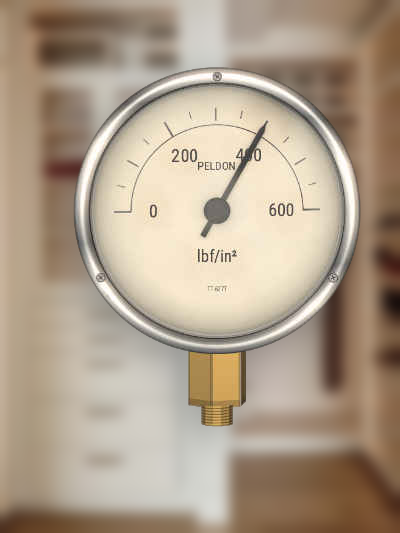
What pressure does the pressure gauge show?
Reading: 400 psi
